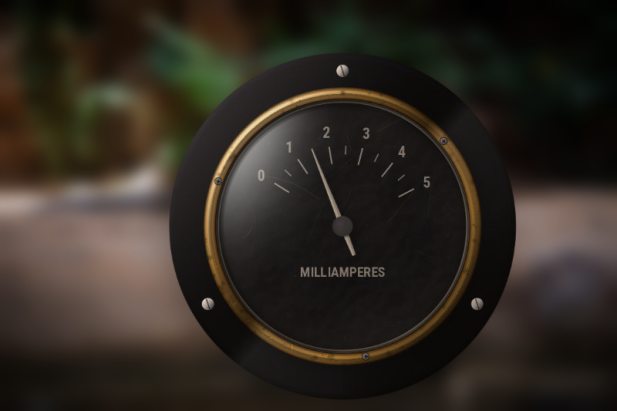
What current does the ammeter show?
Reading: 1.5 mA
